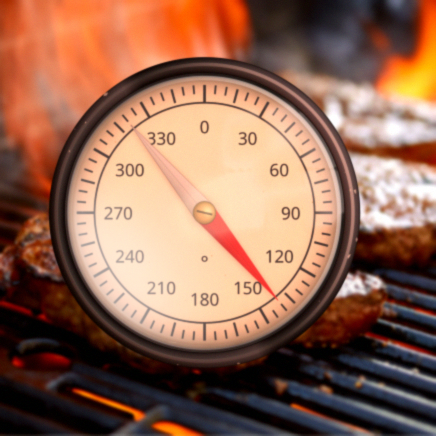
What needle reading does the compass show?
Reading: 140 °
